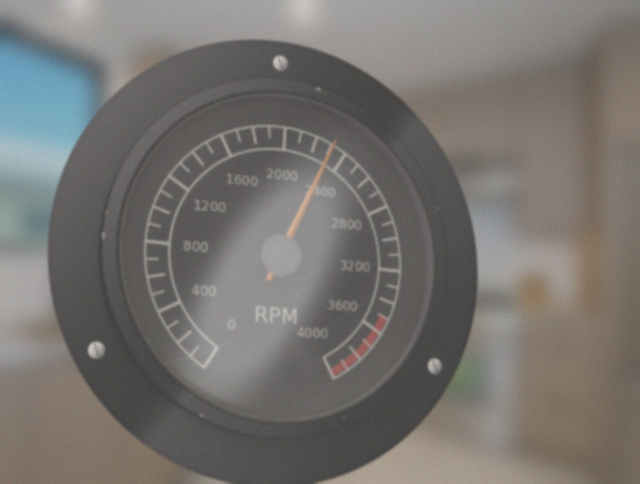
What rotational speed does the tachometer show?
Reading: 2300 rpm
